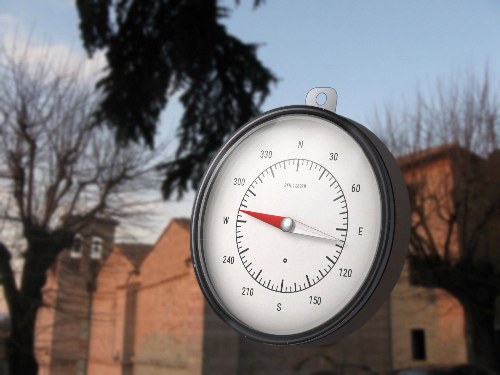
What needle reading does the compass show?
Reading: 280 °
